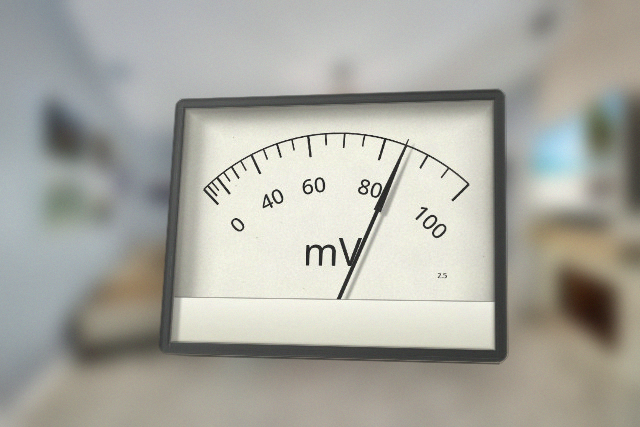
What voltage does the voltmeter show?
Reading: 85 mV
